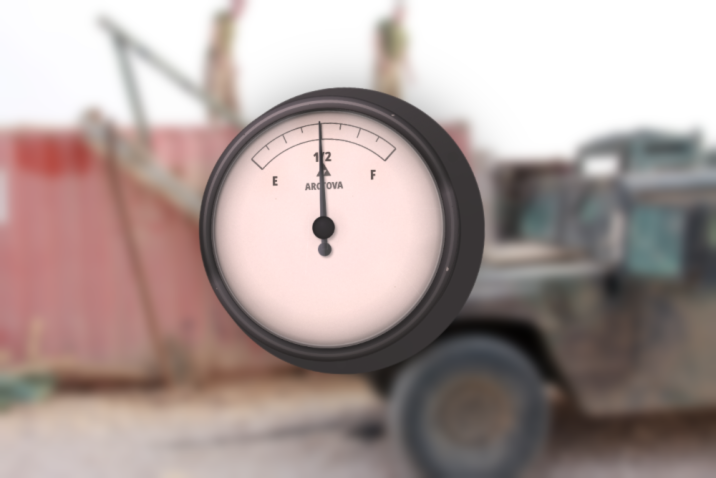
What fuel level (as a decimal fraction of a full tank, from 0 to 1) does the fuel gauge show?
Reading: 0.5
